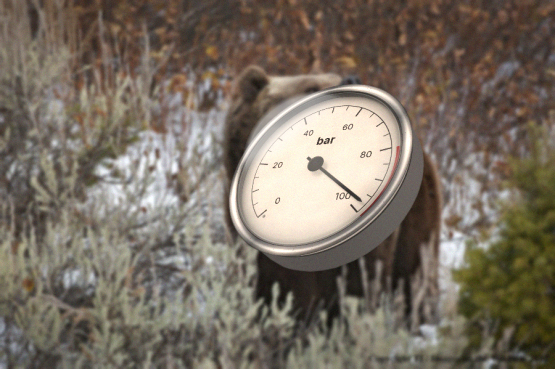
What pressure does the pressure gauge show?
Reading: 97.5 bar
